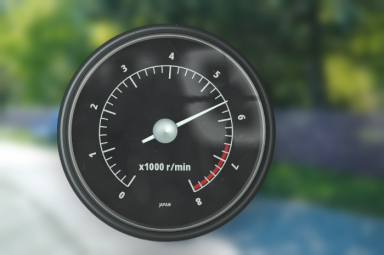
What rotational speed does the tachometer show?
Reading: 5600 rpm
